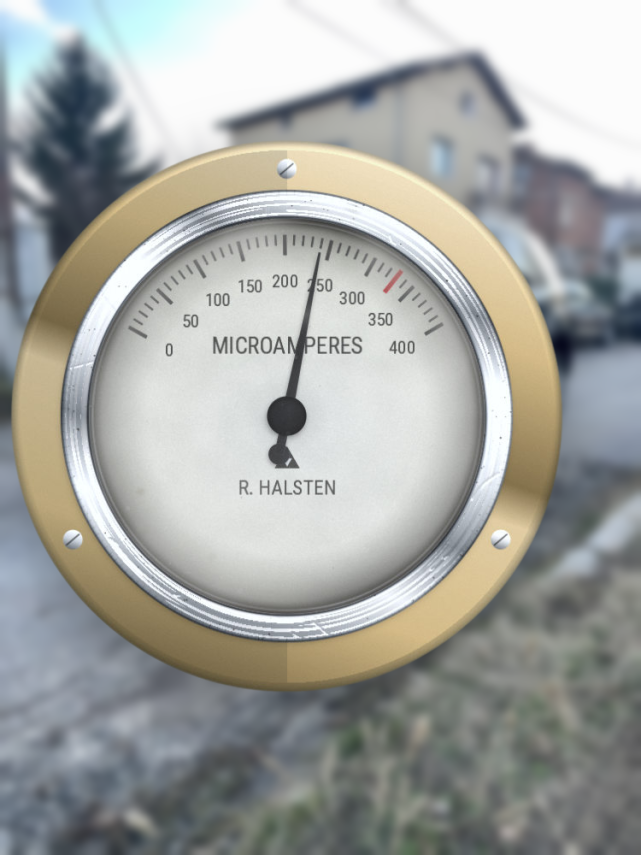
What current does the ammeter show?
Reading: 240 µA
